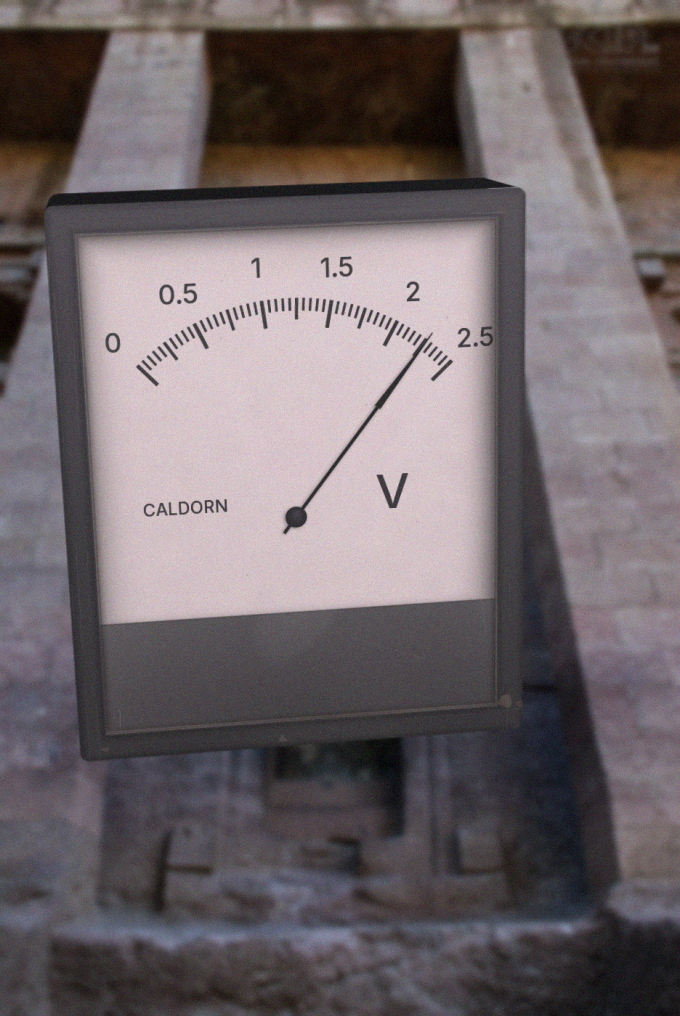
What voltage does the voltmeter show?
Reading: 2.25 V
